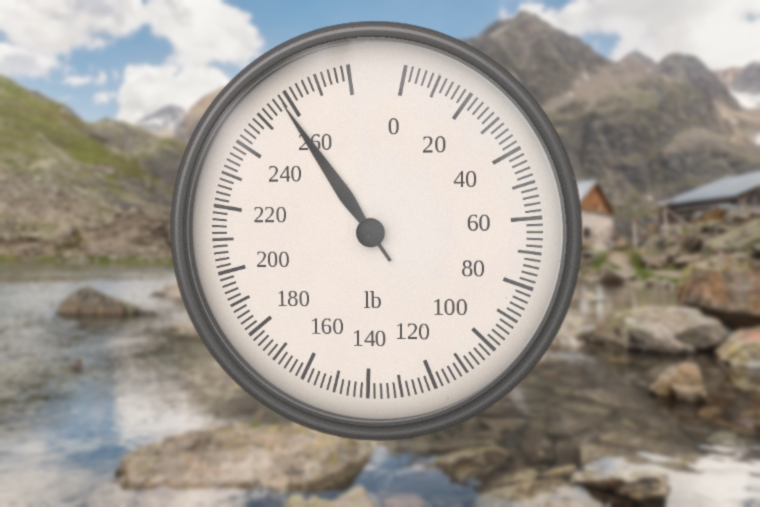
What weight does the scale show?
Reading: 258 lb
